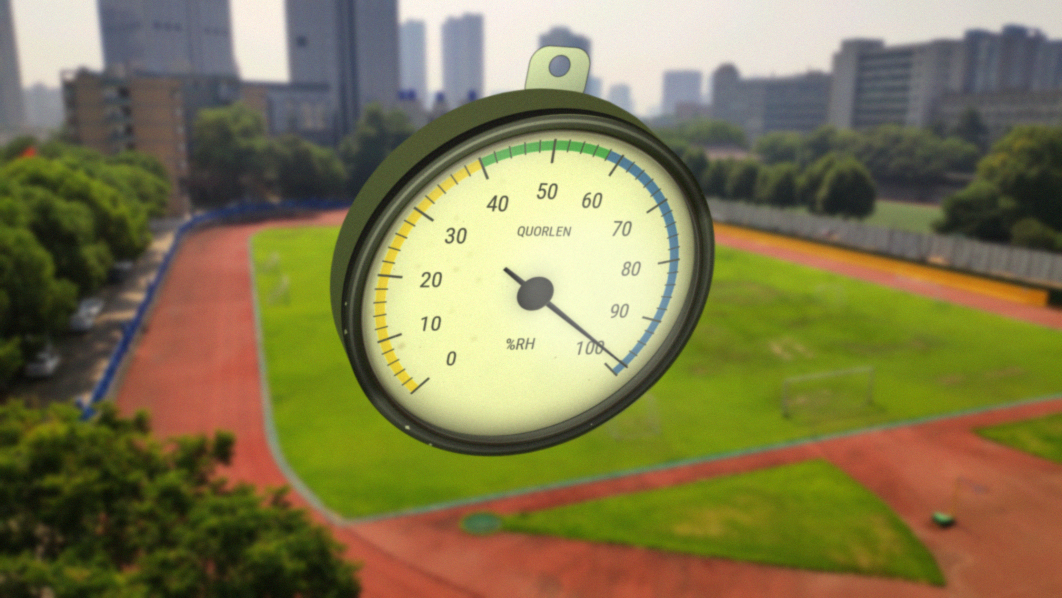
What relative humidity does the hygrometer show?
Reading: 98 %
